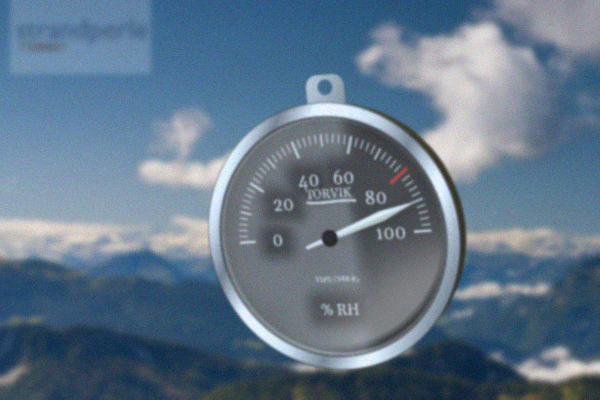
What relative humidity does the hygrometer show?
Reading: 90 %
